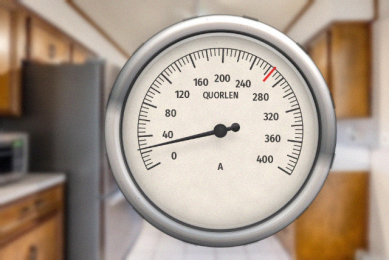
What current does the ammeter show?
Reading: 25 A
